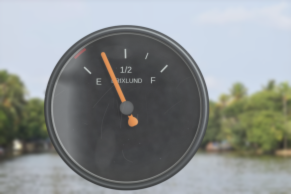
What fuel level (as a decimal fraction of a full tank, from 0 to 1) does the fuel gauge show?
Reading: 0.25
